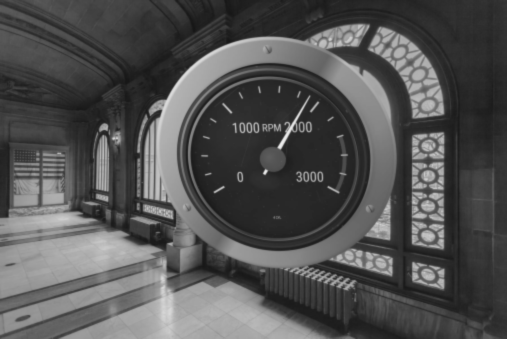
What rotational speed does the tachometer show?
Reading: 1900 rpm
